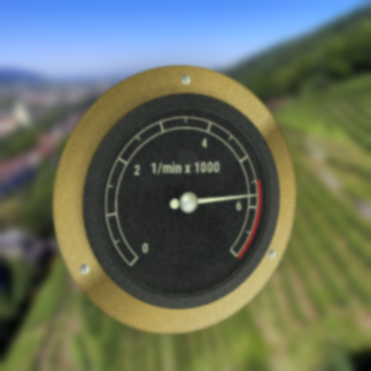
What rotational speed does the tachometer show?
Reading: 5750 rpm
